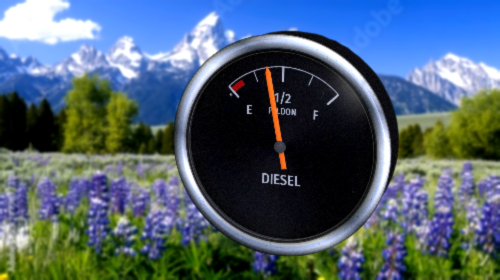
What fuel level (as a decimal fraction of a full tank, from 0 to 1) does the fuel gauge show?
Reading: 0.375
